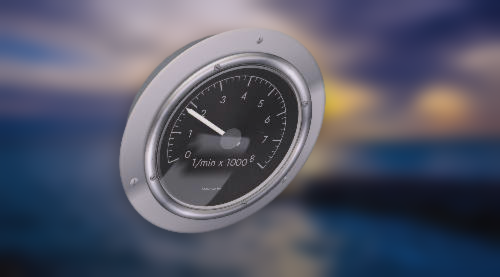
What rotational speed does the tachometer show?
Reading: 1800 rpm
